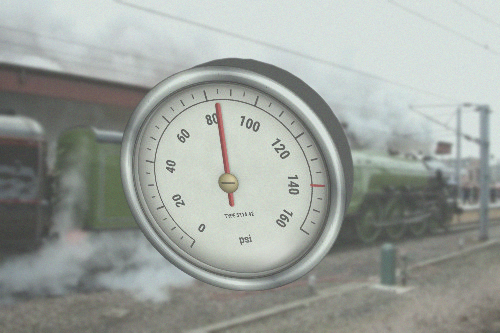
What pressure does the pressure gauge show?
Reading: 85 psi
